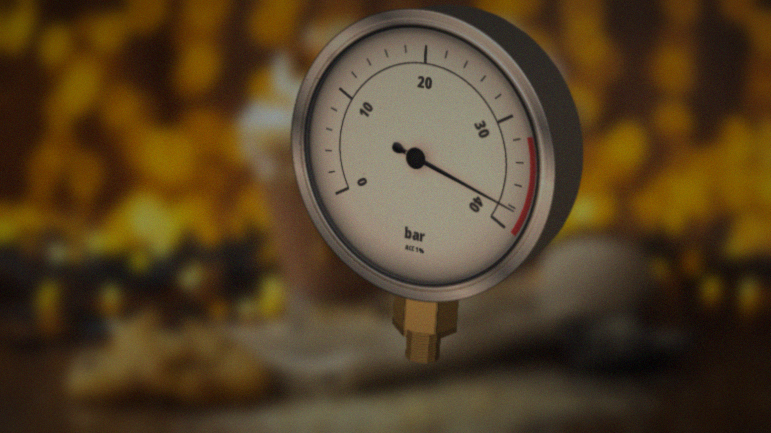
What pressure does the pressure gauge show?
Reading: 38 bar
